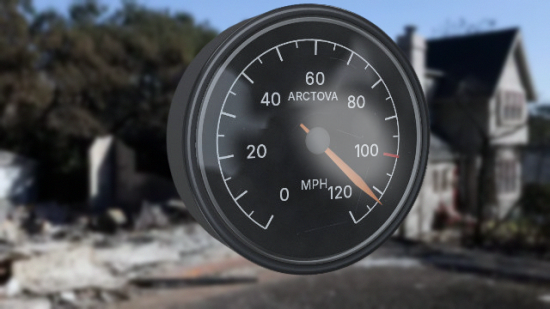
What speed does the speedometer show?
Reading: 112.5 mph
